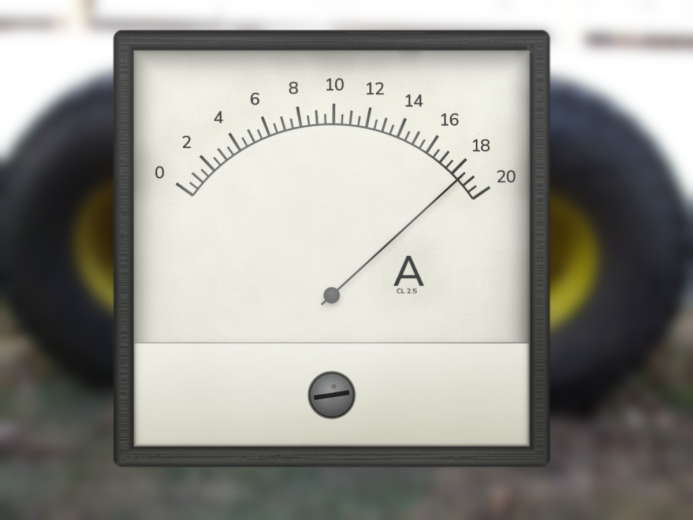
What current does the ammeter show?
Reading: 18.5 A
